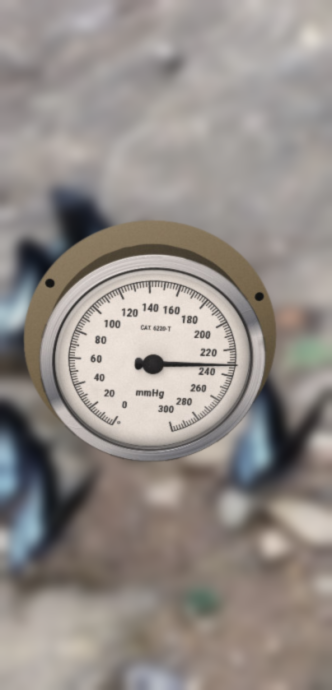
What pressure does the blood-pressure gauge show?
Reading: 230 mmHg
